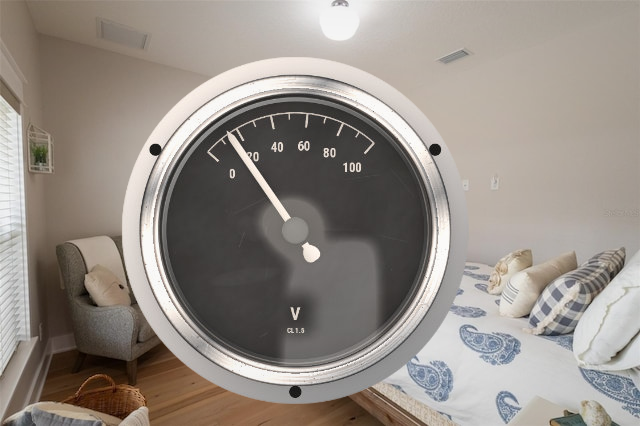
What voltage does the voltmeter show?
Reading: 15 V
